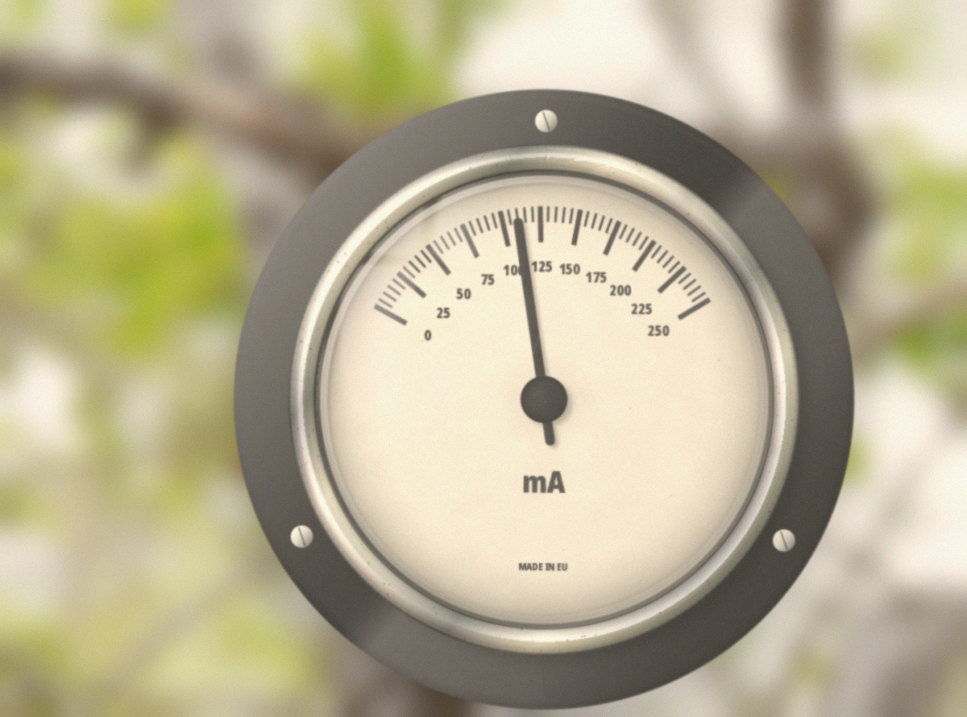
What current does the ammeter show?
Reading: 110 mA
